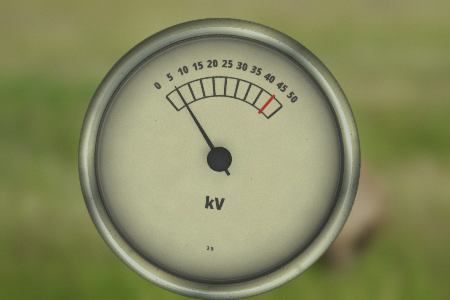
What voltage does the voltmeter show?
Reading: 5 kV
